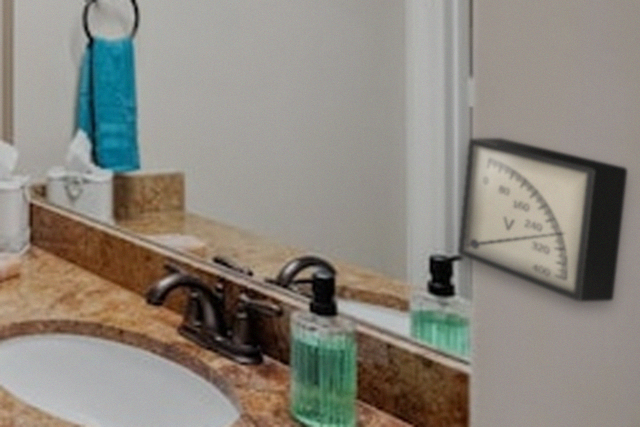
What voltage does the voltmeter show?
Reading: 280 V
